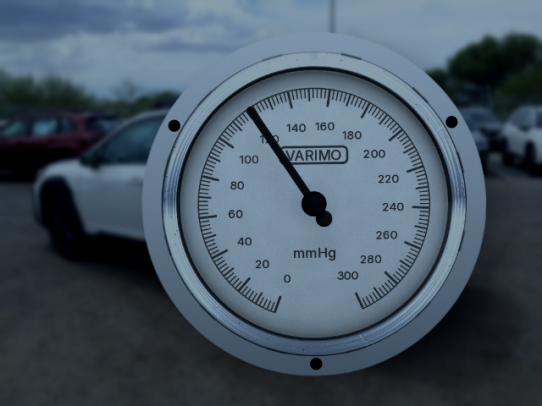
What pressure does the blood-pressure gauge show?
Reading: 120 mmHg
